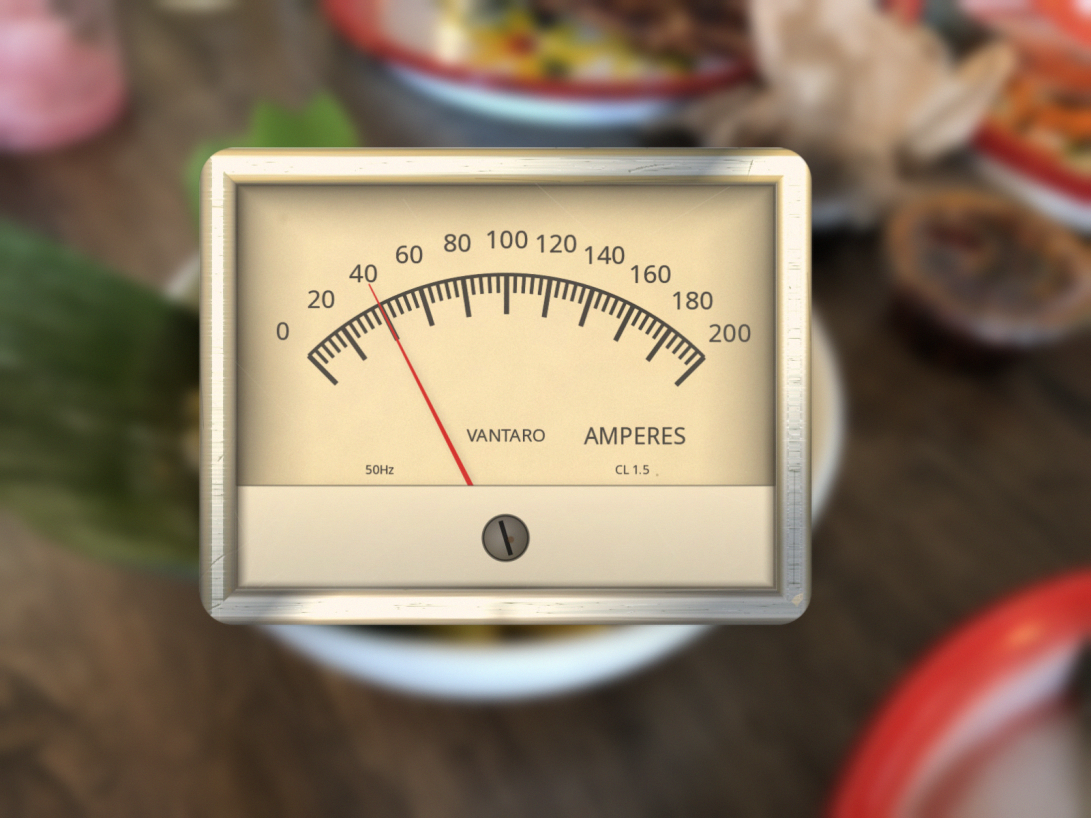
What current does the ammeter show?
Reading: 40 A
